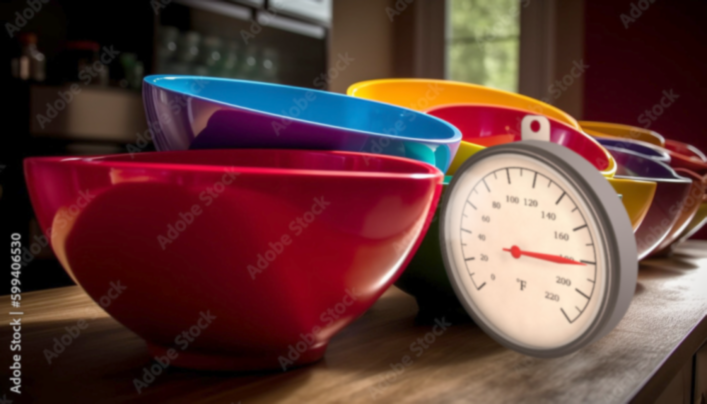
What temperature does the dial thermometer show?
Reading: 180 °F
